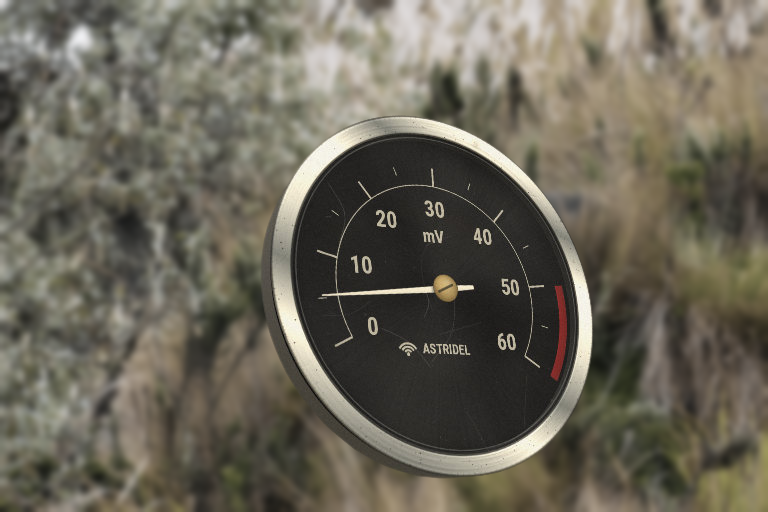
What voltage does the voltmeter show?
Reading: 5 mV
